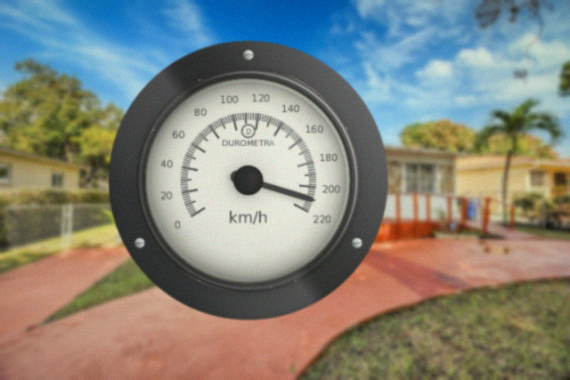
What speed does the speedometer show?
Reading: 210 km/h
